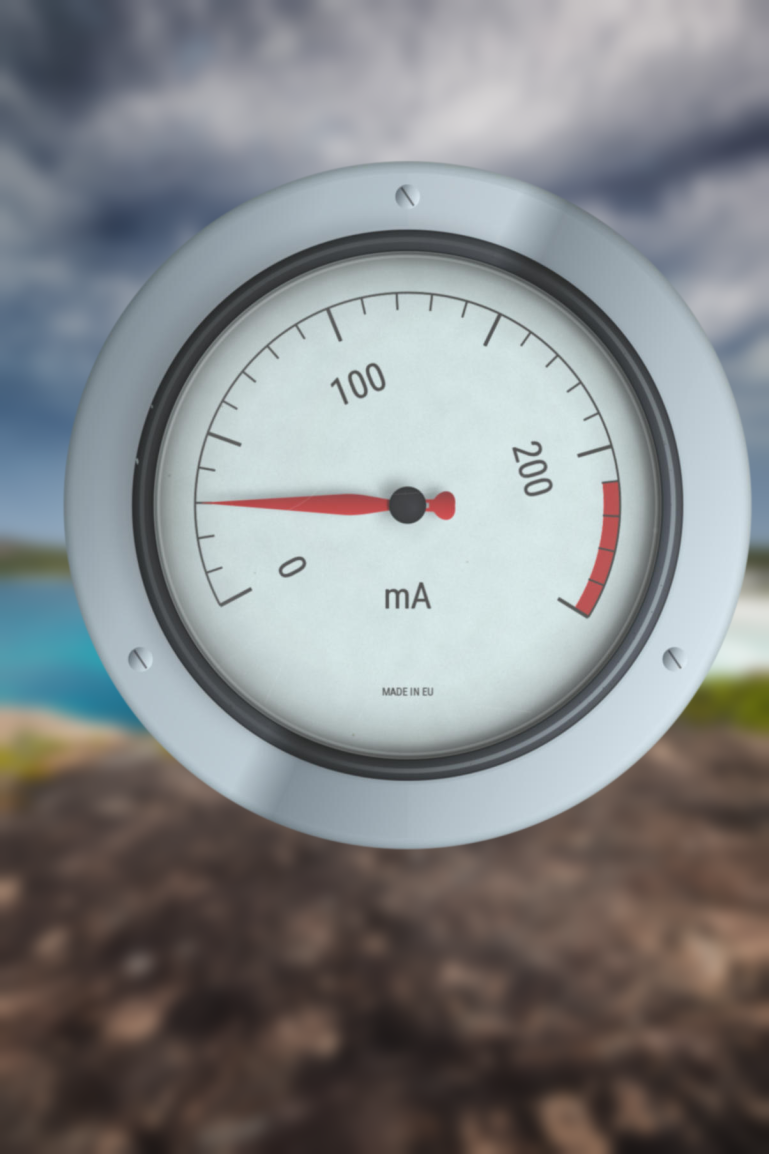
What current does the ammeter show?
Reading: 30 mA
